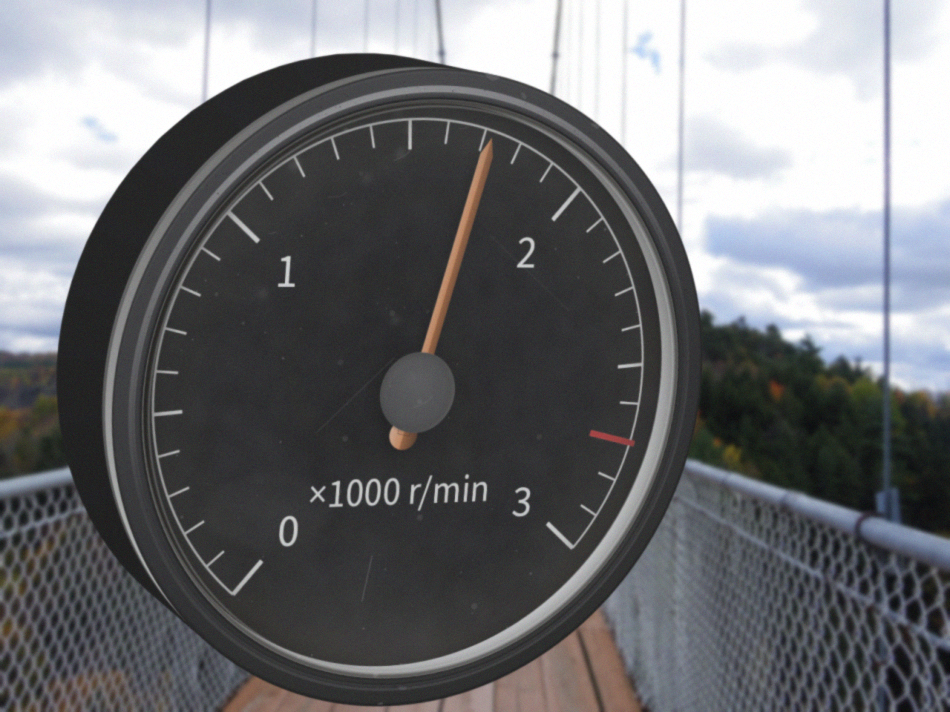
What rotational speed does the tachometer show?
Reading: 1700 rpm
